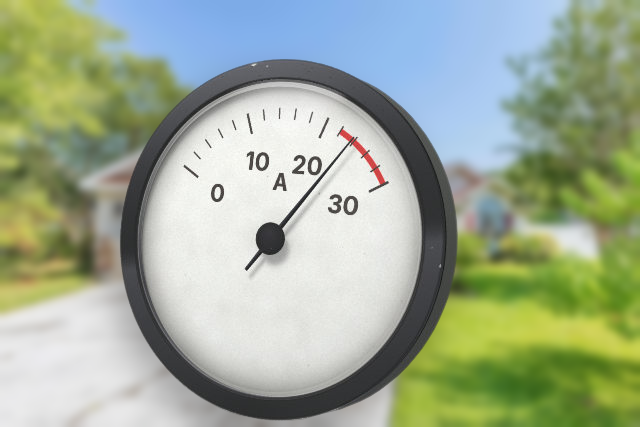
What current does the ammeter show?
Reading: 24 A
